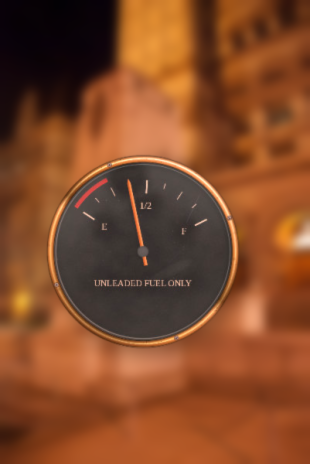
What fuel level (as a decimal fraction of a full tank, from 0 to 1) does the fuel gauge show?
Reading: 0.375
